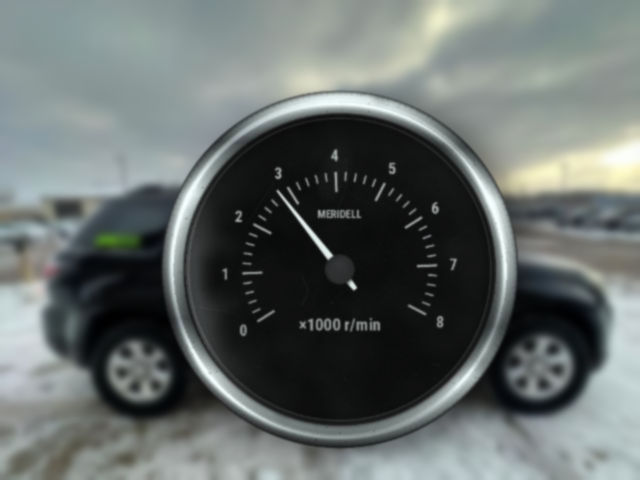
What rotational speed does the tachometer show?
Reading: 2800 rpm
